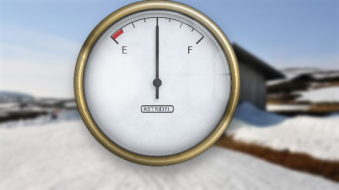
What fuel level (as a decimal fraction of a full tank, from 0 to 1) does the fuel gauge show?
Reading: 0.5
